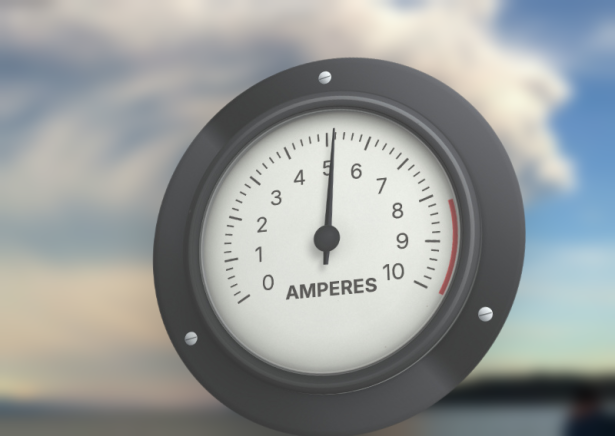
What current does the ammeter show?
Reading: 5.2 A
